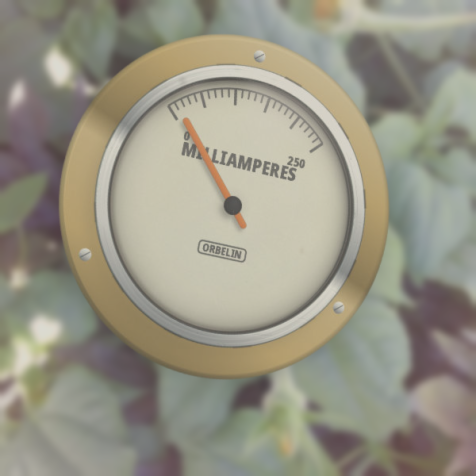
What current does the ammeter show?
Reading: 10 mA
